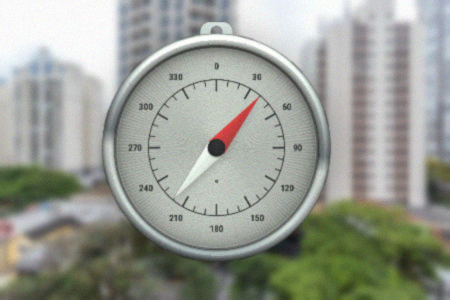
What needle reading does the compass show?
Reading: 40 °
